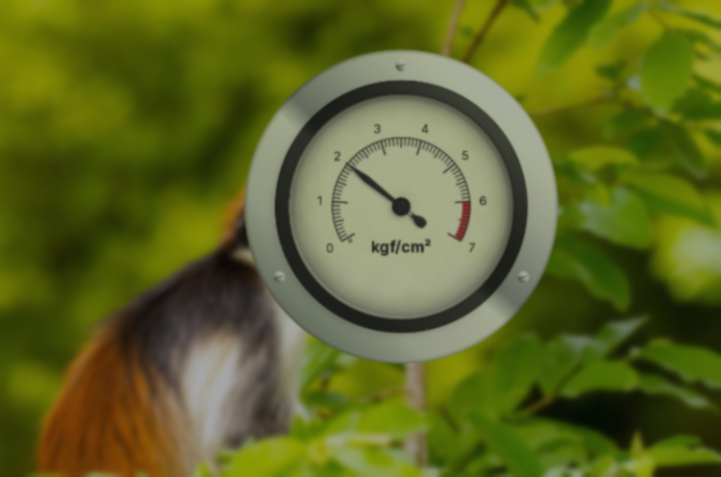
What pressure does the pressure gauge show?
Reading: 2 kg/cm²
